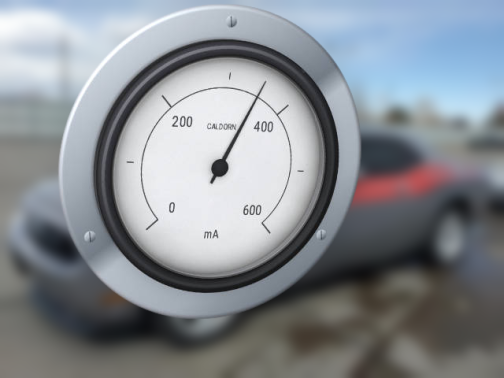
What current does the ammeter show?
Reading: 350 mA
